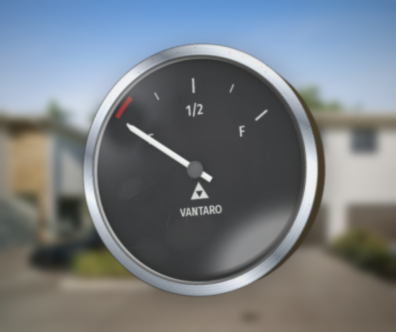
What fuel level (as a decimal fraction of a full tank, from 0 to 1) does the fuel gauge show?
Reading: 0
